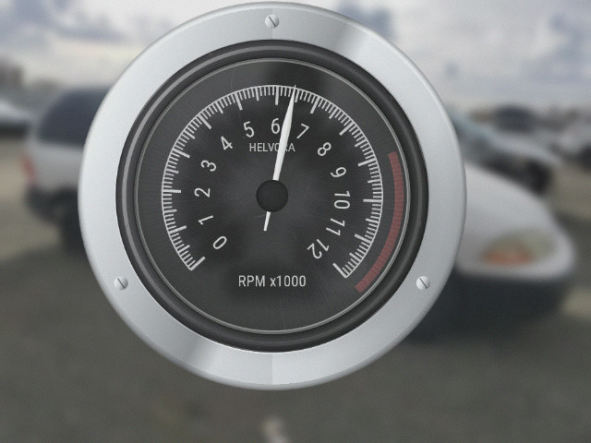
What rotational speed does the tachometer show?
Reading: 6400 rpm
